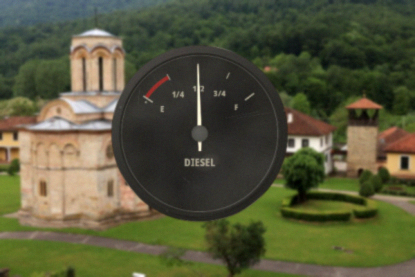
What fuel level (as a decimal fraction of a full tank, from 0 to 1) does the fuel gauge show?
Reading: 0.5
